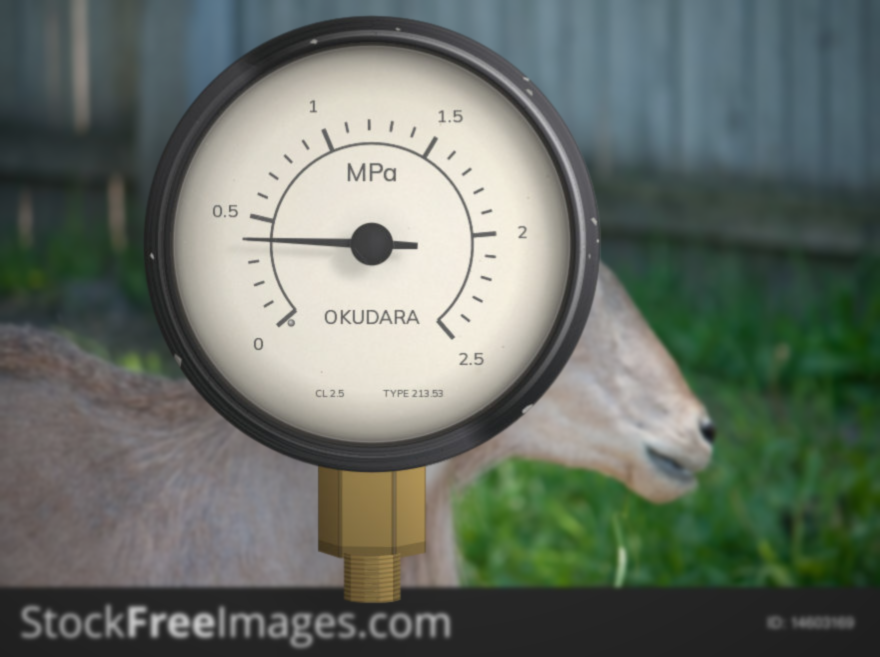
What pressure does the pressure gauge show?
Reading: 0.4 MPa
